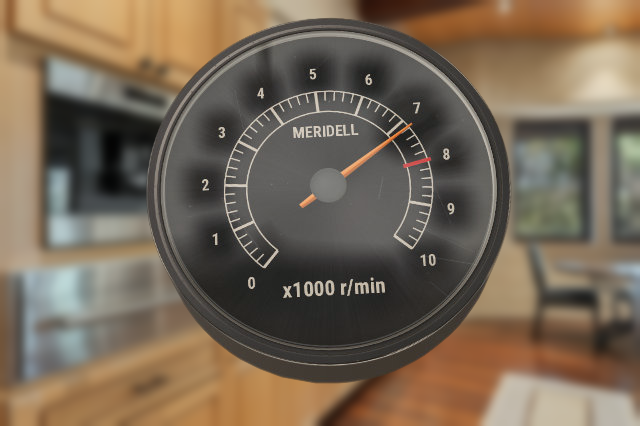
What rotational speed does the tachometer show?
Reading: 7200 rpm
